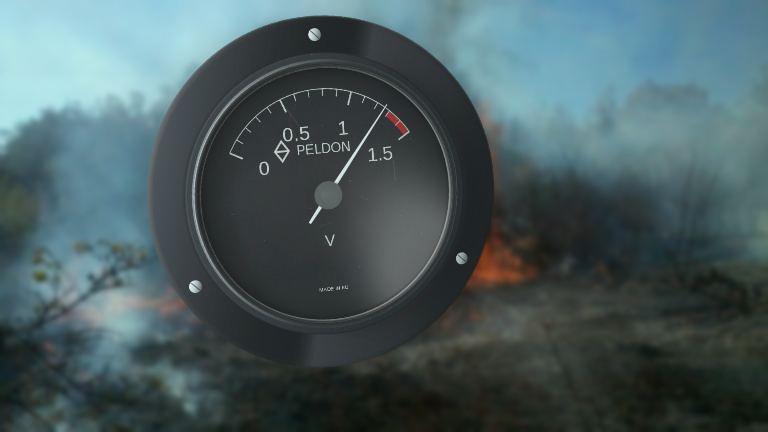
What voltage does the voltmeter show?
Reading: 1.25 V
